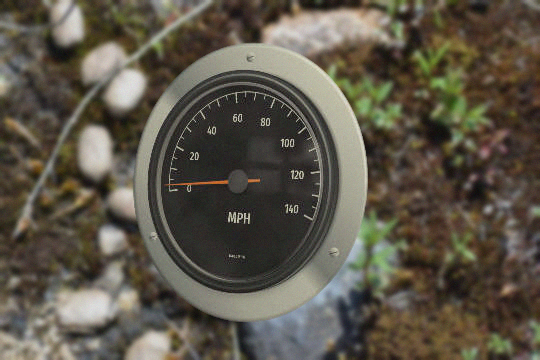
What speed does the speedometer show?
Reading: 2.5 mph
